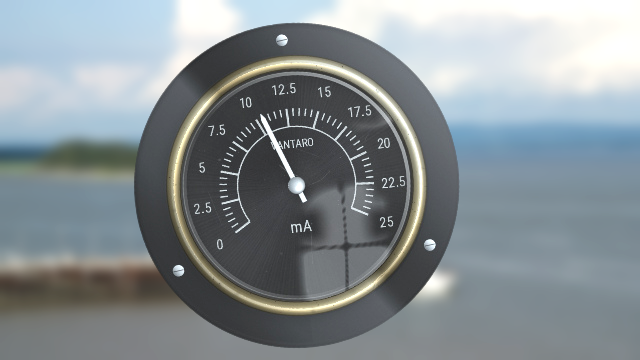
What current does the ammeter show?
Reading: 10.5 mA
